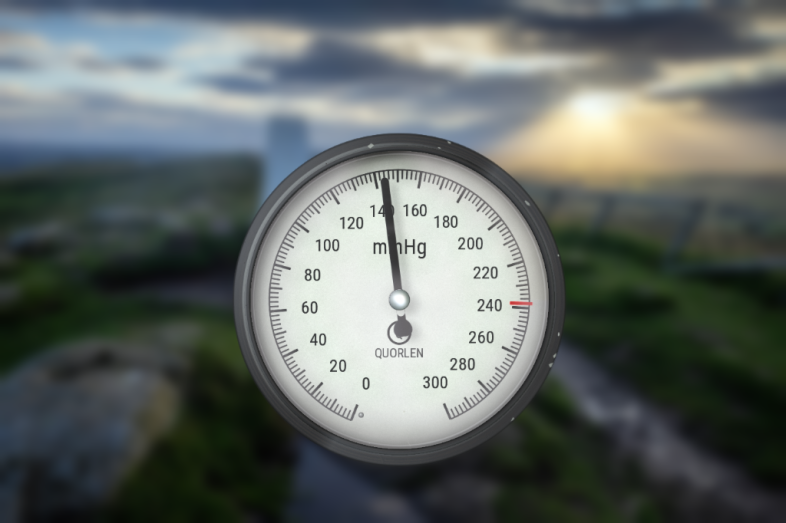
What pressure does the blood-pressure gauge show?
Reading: 144 mmHg
